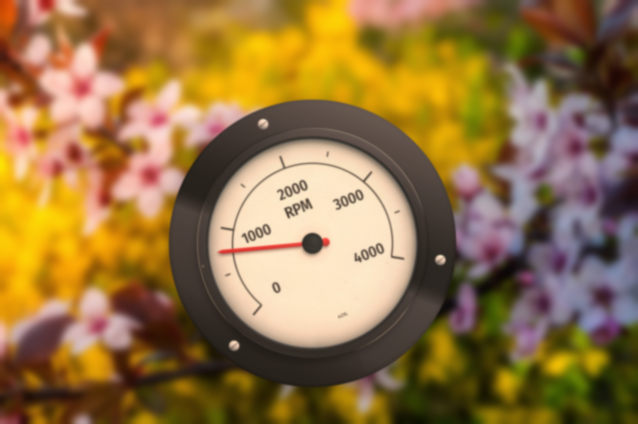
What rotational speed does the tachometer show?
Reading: 750 rpm
